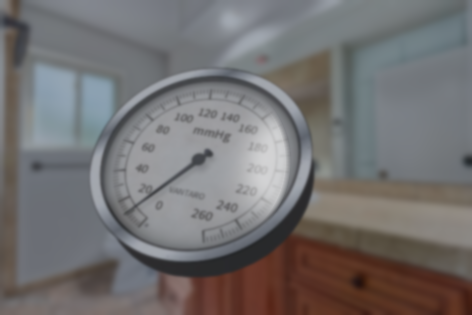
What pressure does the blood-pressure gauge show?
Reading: 10 mmHg
